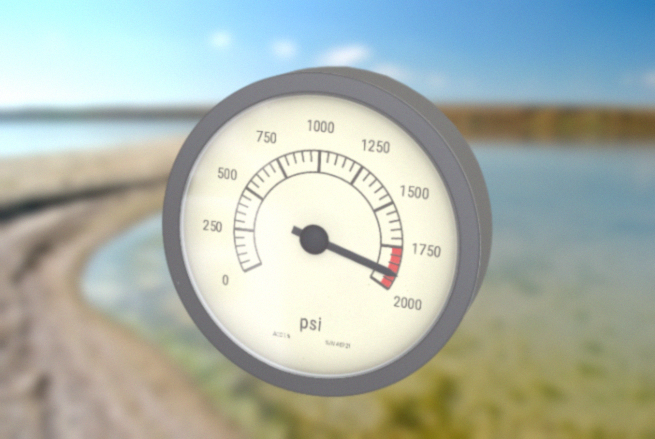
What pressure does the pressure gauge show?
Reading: 1900 psi
